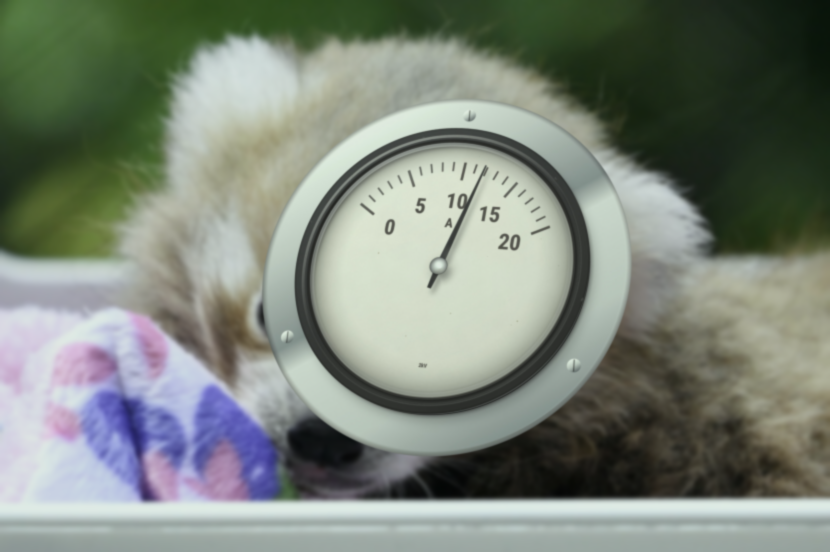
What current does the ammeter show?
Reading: 12 A
